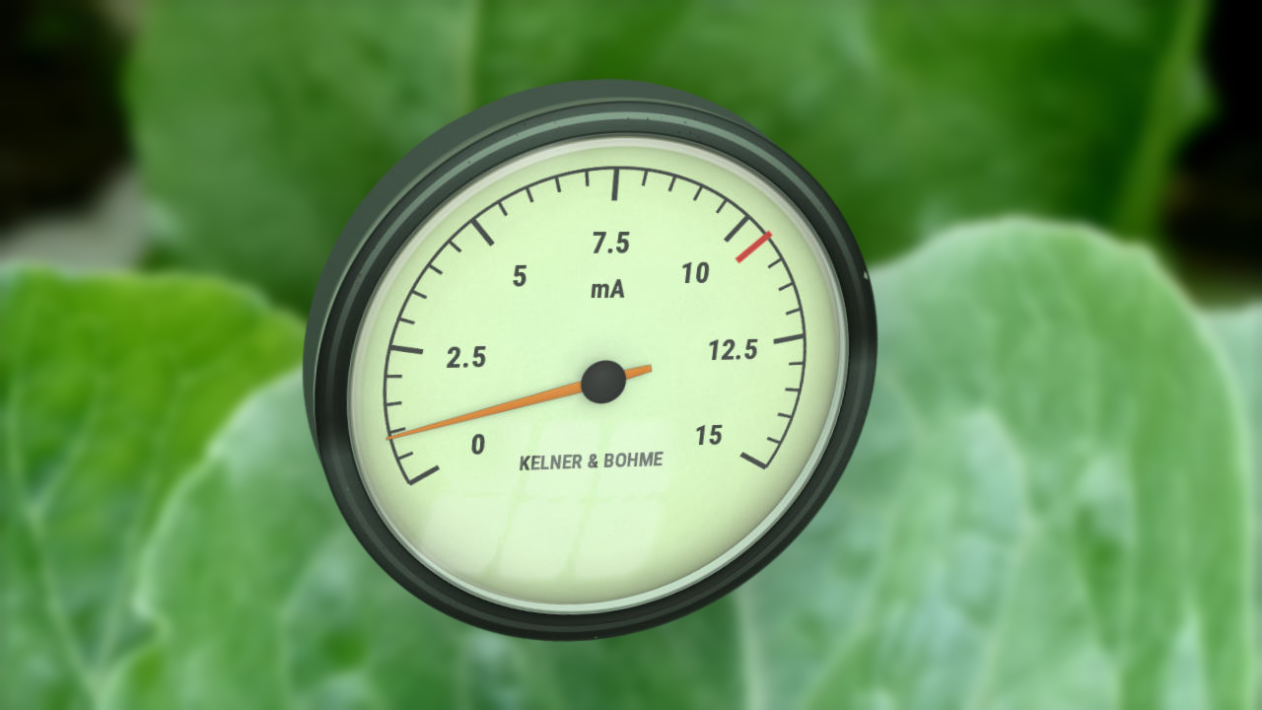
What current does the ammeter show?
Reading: 1 mA
